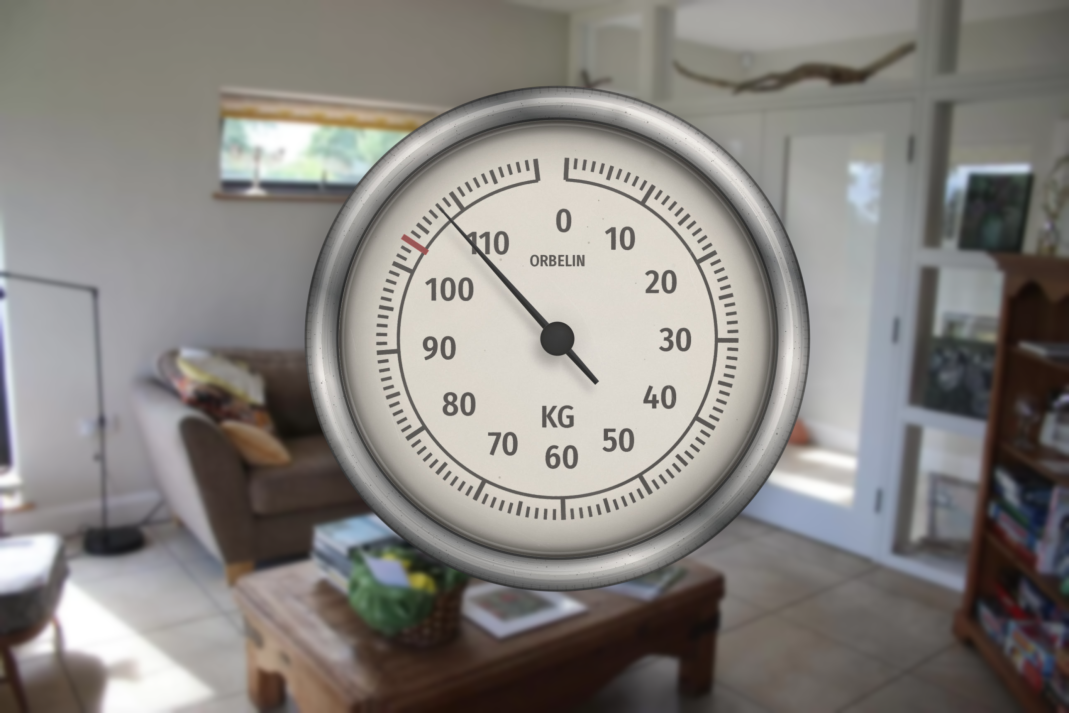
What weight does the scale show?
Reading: 108 kg
